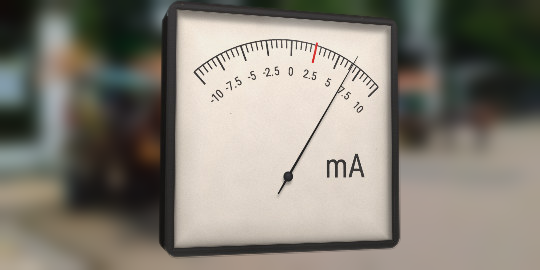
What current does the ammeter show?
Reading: 6.5 mA
